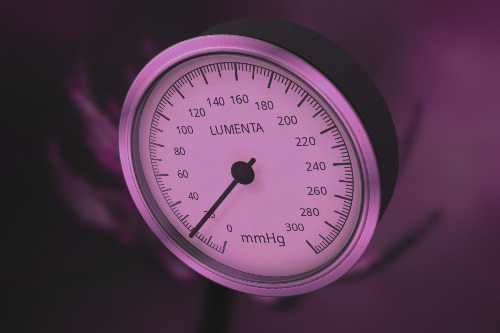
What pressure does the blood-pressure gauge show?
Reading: 20 mmHg
